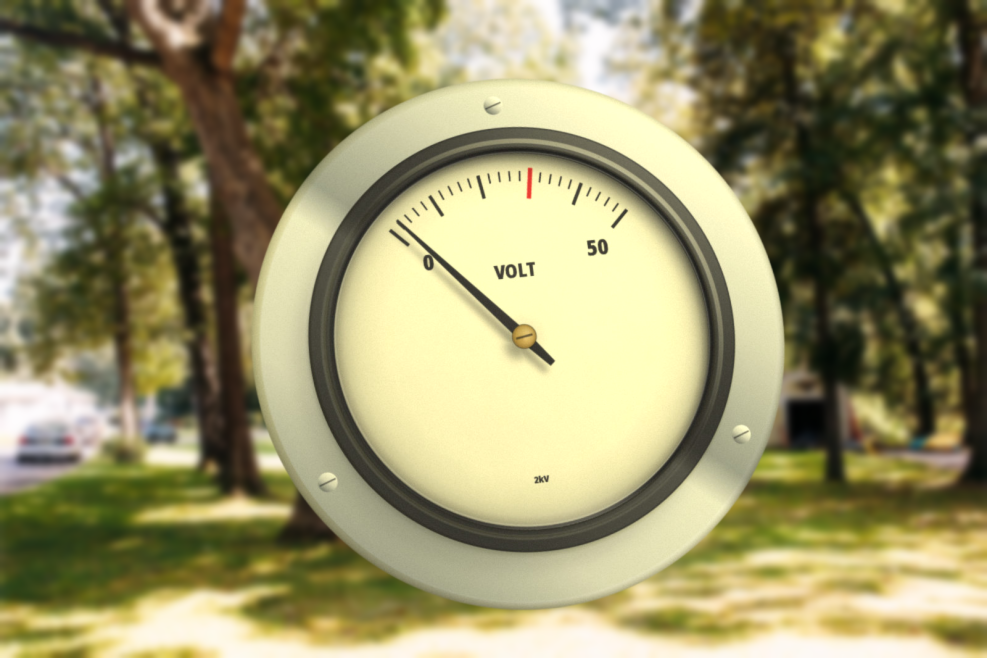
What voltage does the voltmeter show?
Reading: 2 V
